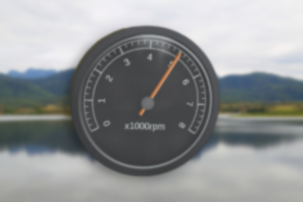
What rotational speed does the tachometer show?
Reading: 5000 rpm
